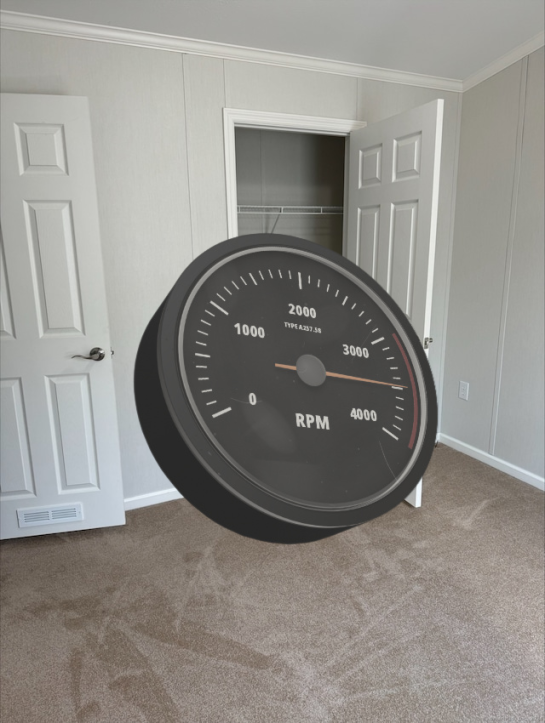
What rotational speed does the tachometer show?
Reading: 3500 rpm
